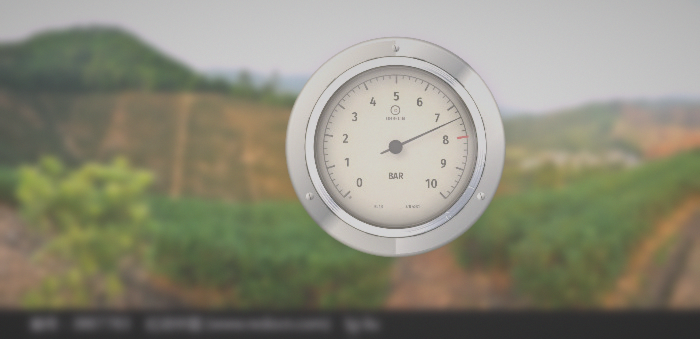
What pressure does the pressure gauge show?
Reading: 7.4 bar
